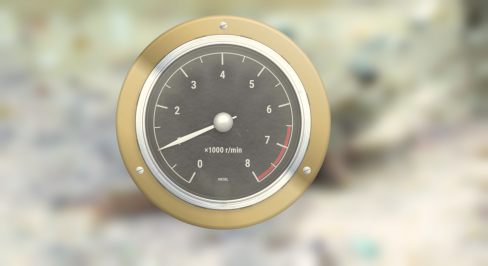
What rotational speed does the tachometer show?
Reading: 1000 rpm
